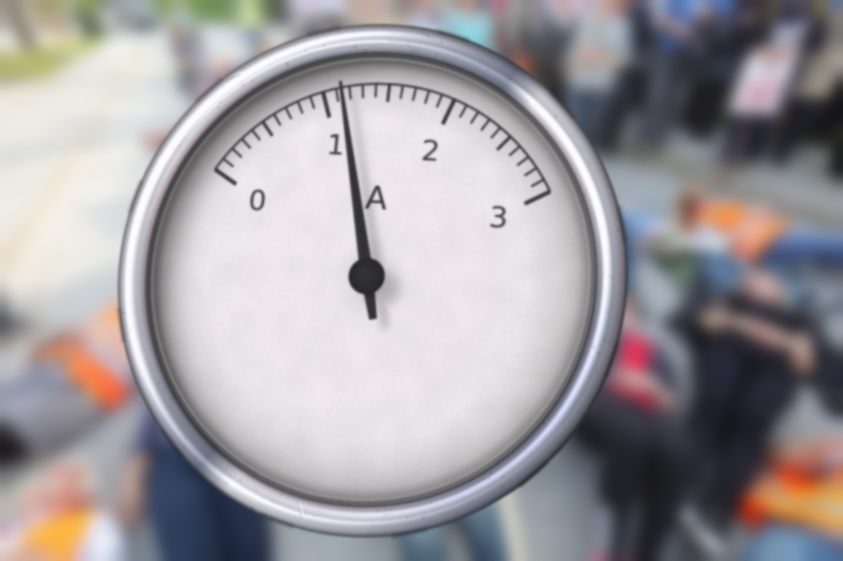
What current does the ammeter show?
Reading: 1.15 A
